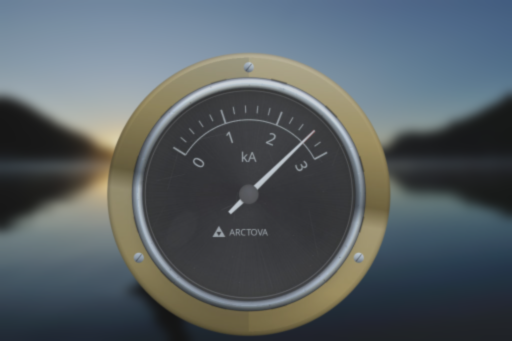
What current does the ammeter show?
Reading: 2.6 kA
